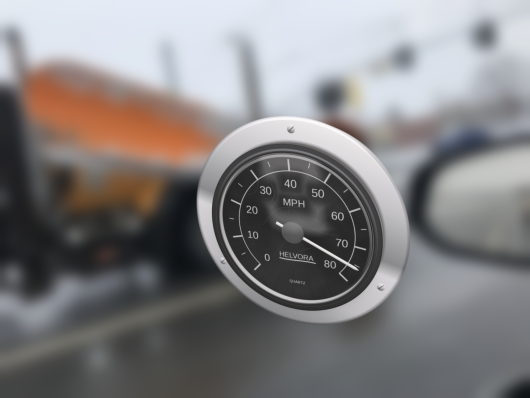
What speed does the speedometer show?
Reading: 75 mph
